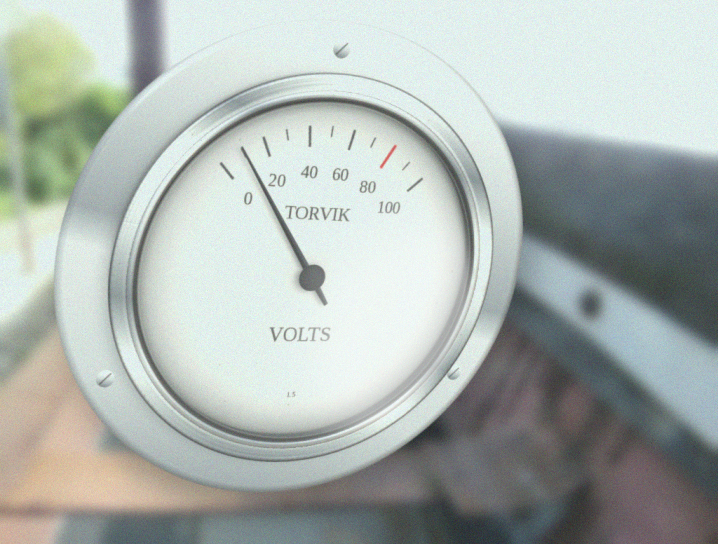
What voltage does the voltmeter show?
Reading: 10 V
